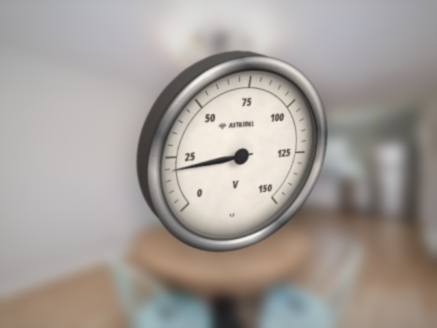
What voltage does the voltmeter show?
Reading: 20 V
